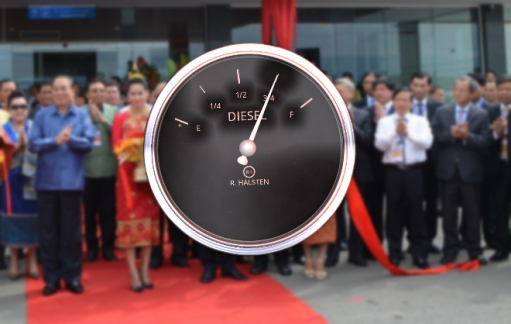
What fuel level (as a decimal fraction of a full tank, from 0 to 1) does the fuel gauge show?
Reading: 0.75
